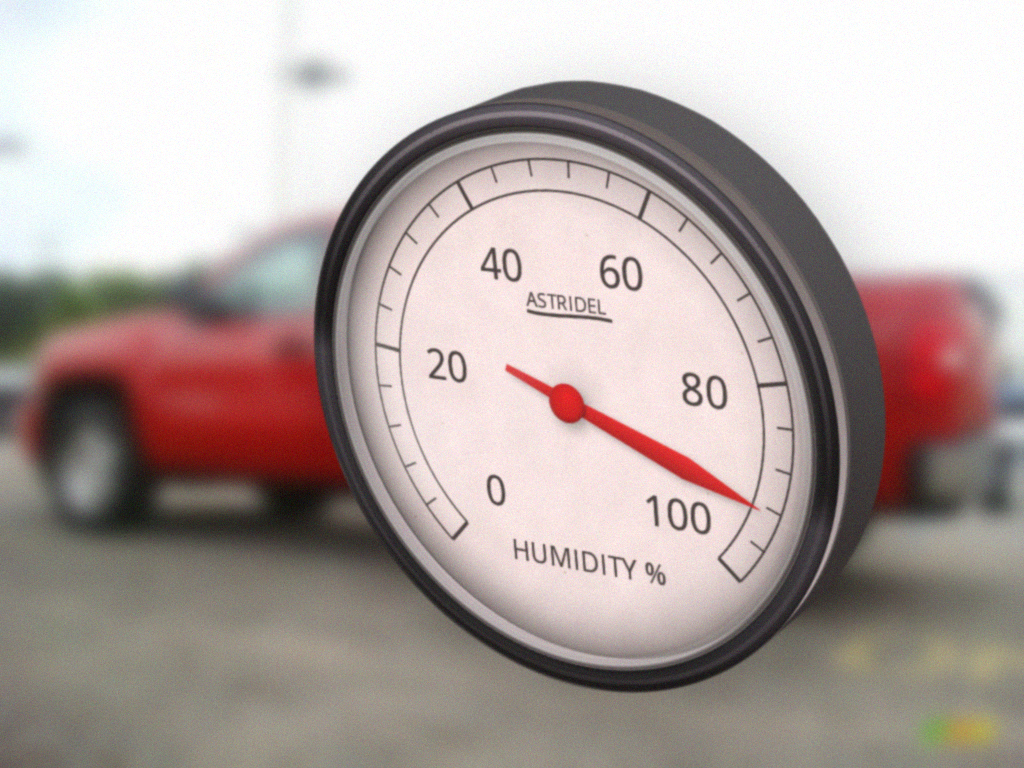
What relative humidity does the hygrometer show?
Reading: 92 %
